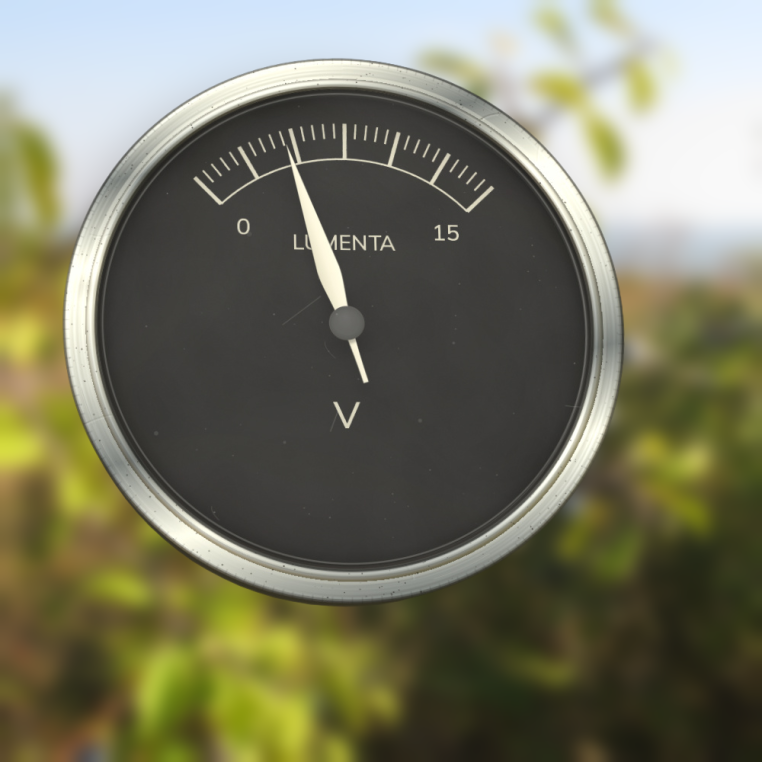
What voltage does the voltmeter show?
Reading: 4.5 V
